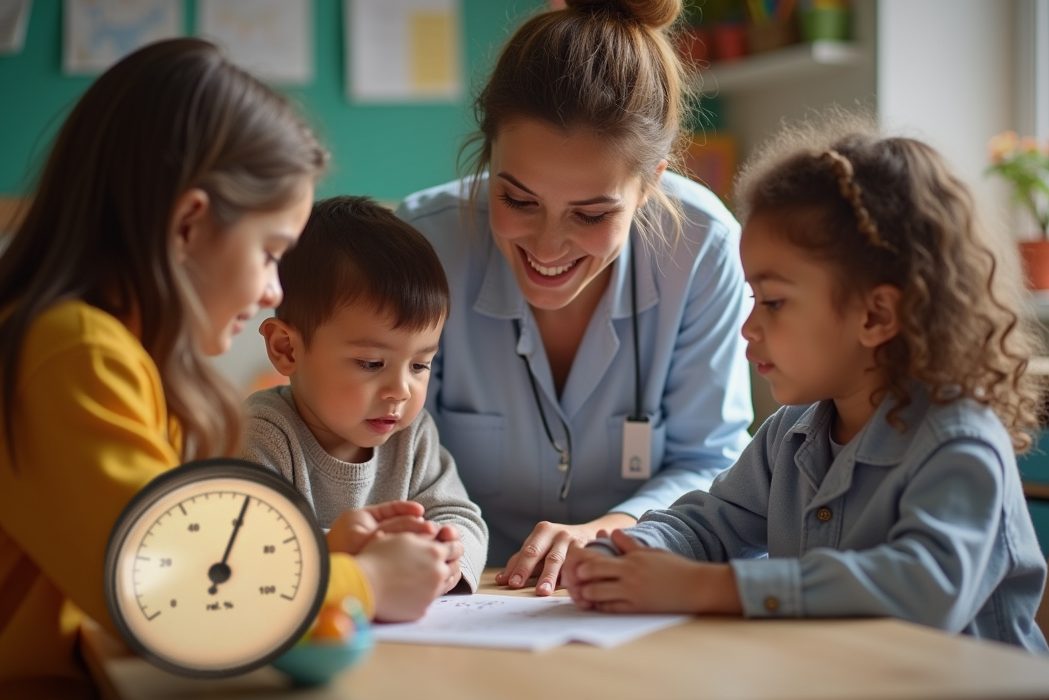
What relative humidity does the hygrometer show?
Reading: 60 %
